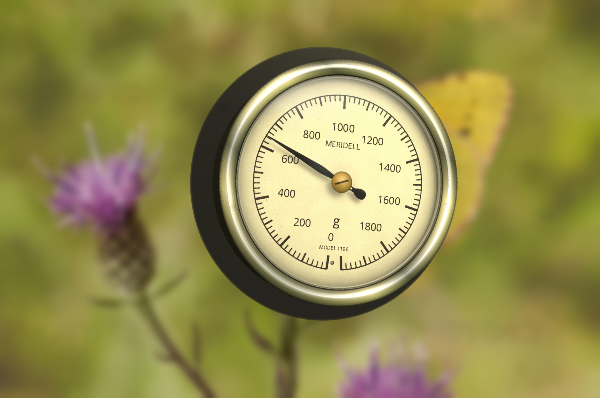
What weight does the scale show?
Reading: 640 g
